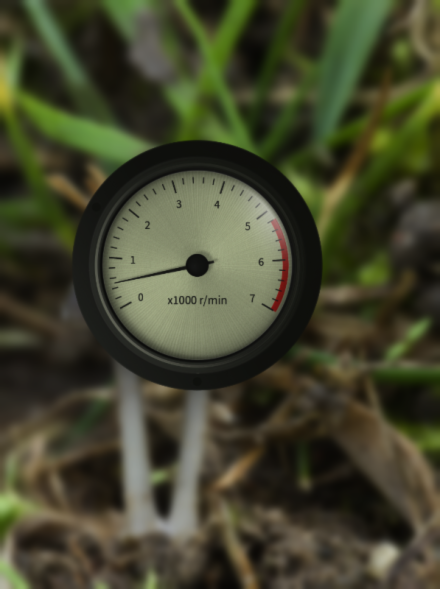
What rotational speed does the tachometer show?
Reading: 500 rpm
